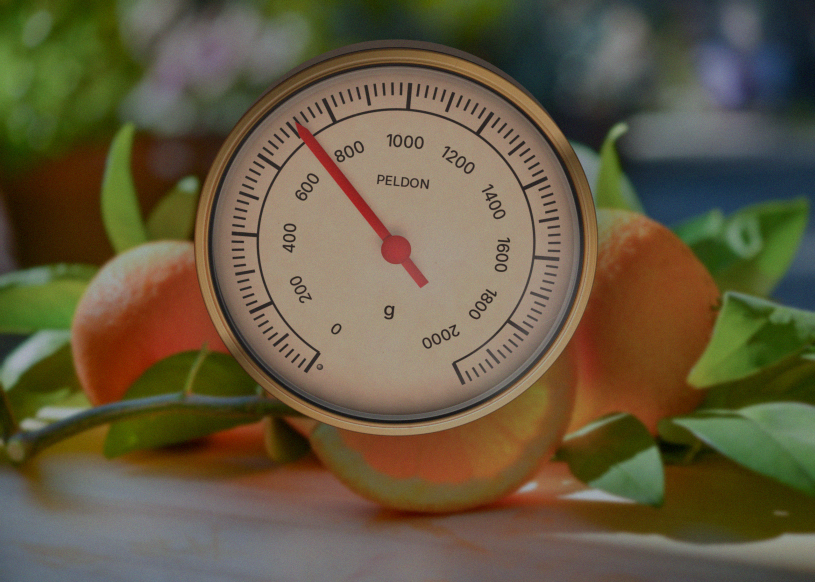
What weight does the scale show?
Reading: 720 g
